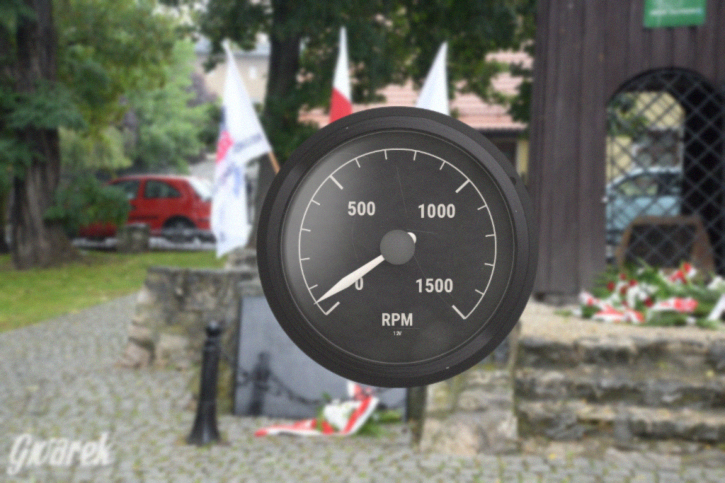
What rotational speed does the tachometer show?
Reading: 50 rpm
